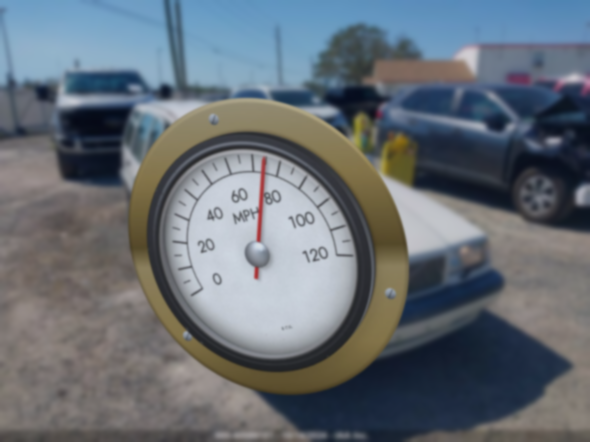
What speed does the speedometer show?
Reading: 75 mph
